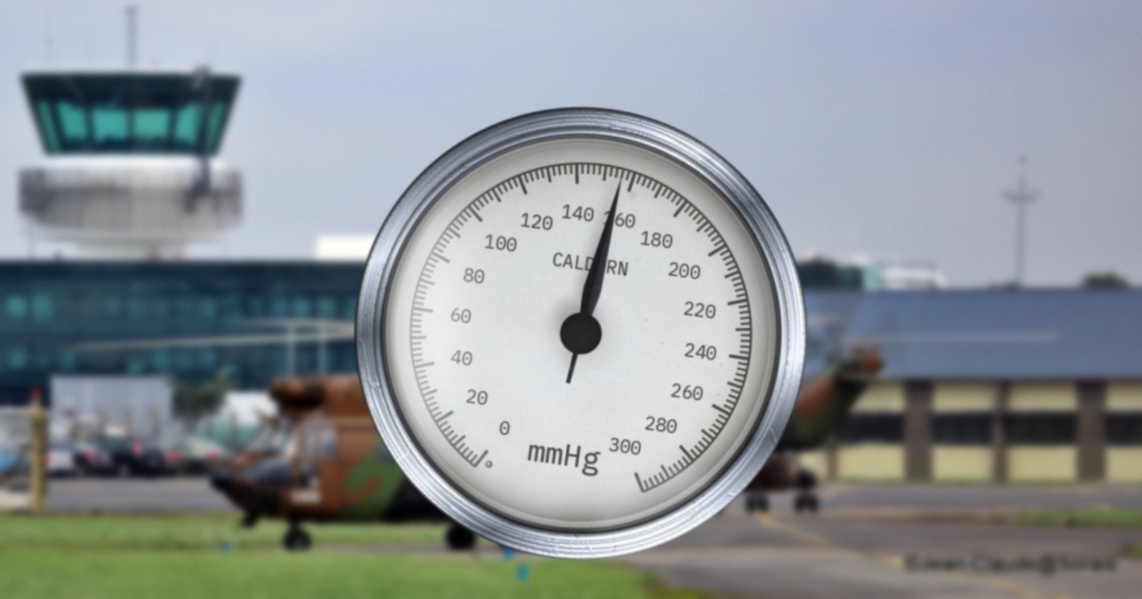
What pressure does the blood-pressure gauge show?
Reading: 156 mmHg
